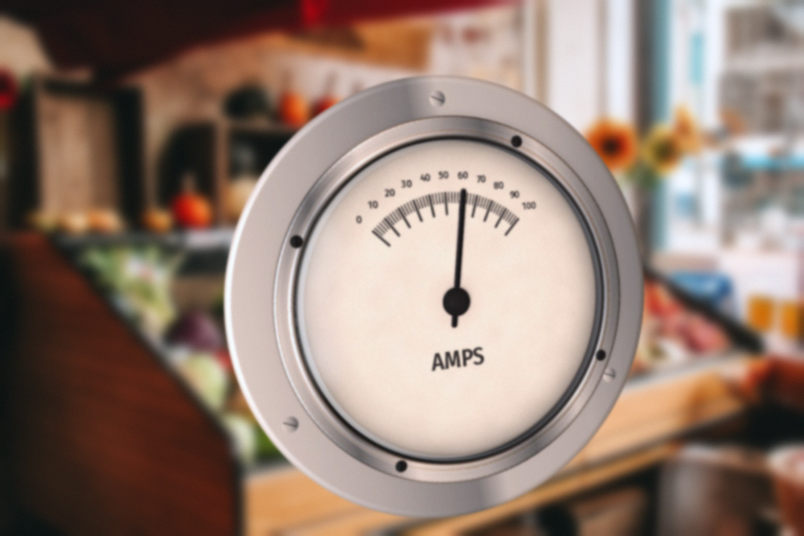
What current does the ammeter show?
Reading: 60 A
